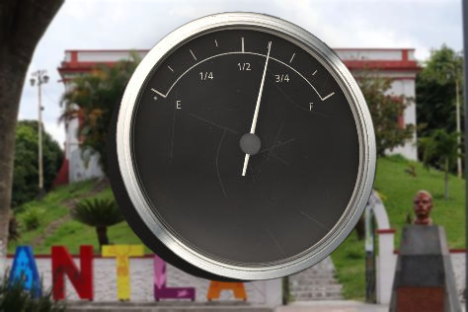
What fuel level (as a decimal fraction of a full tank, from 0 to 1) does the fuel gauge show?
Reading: 0.625
